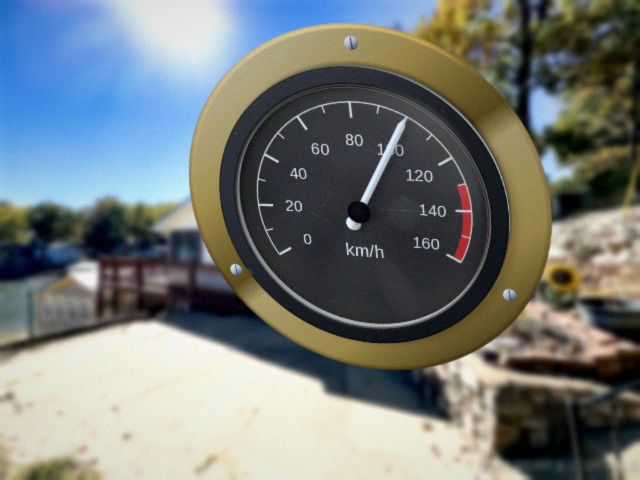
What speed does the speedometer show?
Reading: 100 km/h
